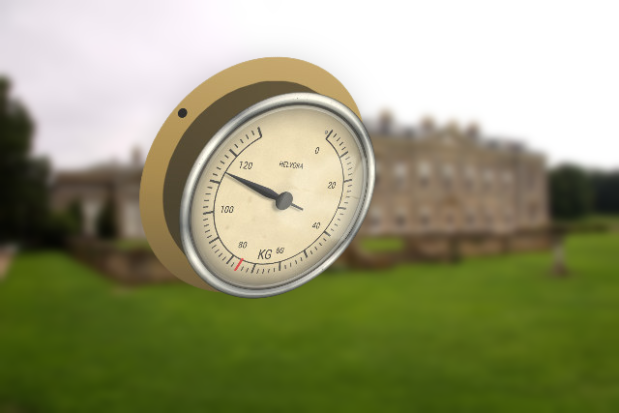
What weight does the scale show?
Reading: 114 kg
